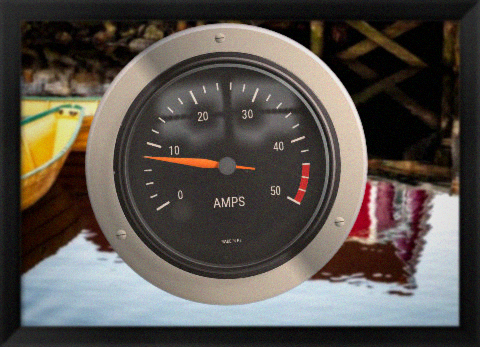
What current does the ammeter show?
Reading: 8 A
